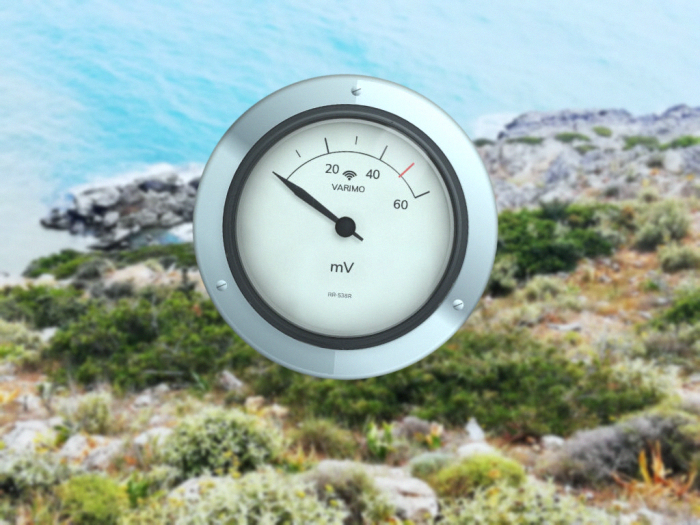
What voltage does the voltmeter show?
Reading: 0 mV
